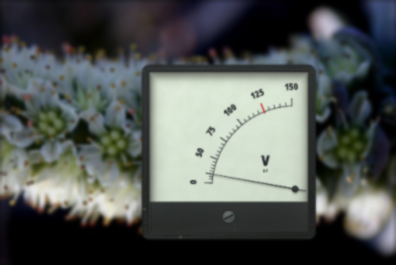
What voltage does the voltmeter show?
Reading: 25 V
